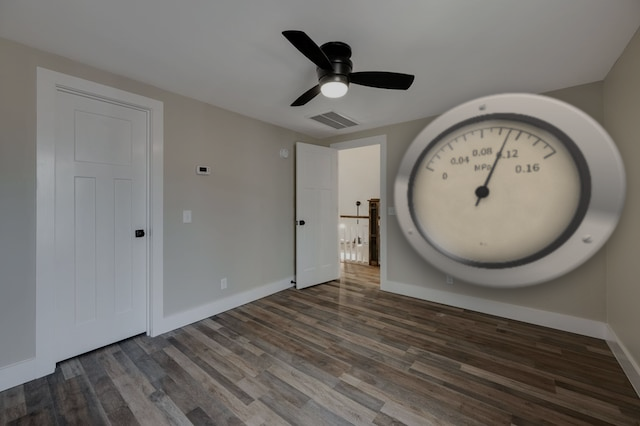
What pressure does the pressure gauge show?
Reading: 0.11 MPa
